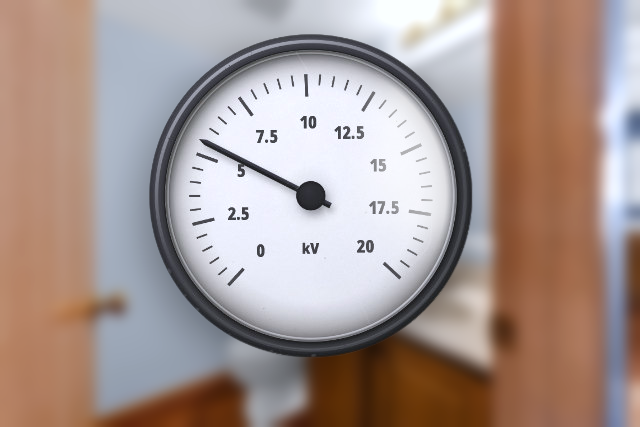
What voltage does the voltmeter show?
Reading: 5.5 kV
